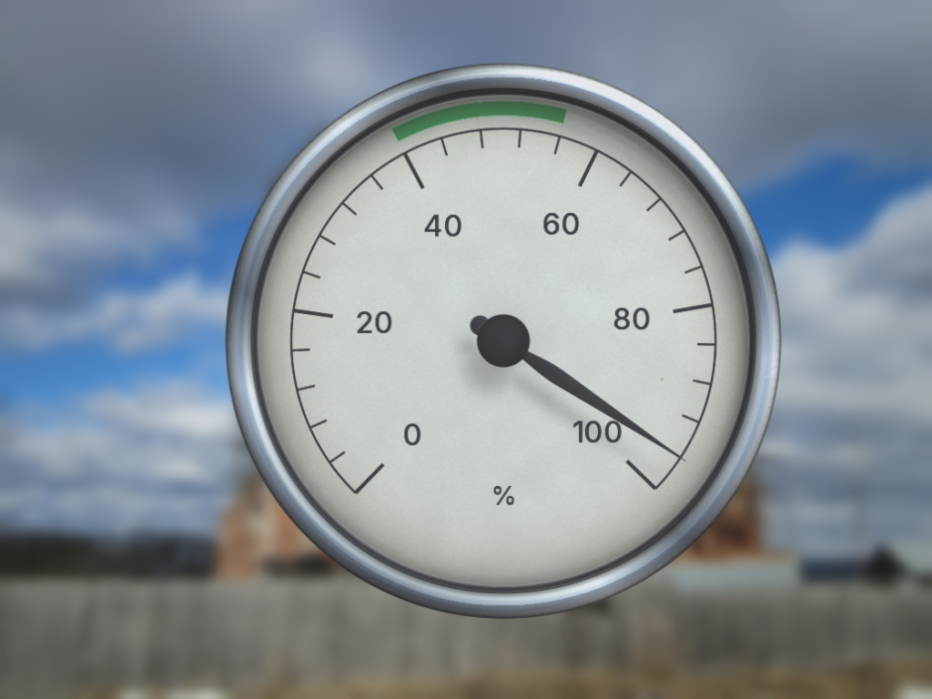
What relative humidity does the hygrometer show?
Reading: 96 %
